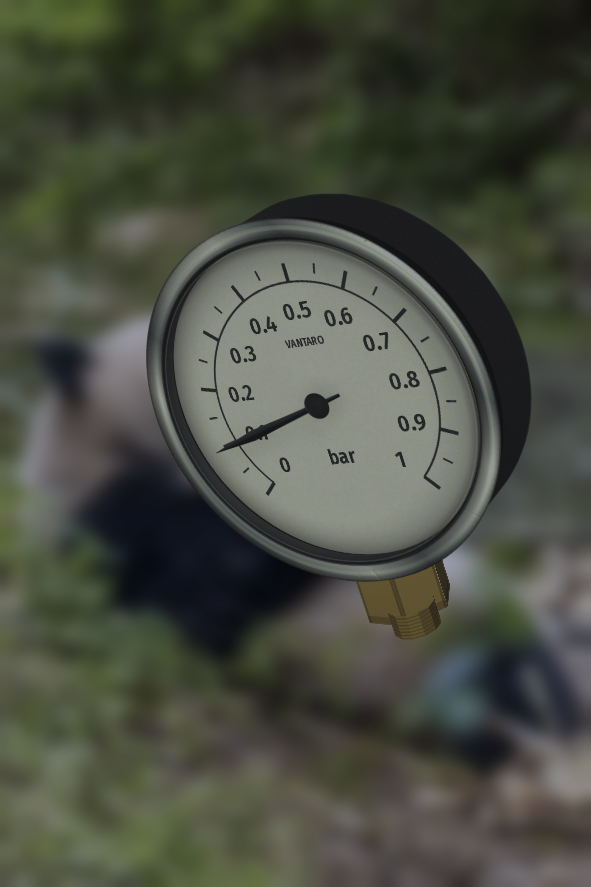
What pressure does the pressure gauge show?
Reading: 0.1 bar
